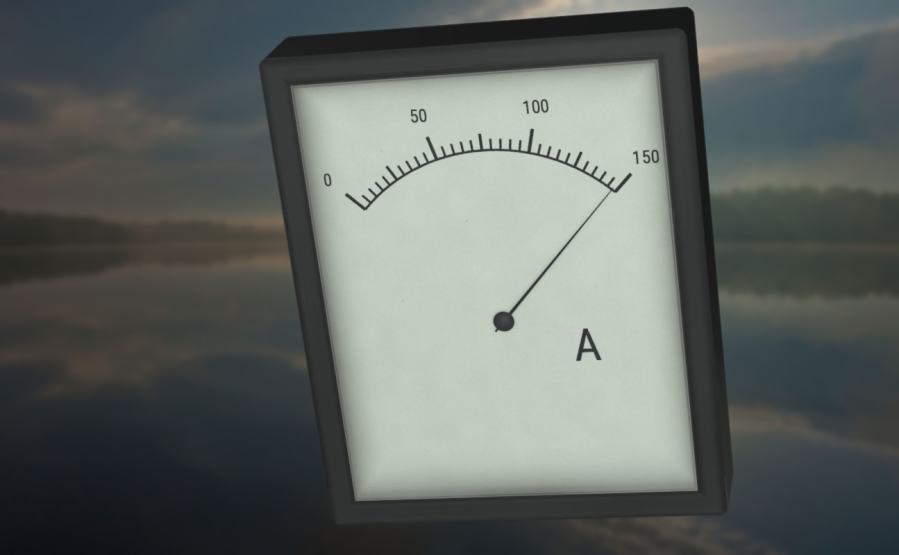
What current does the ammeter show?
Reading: 147.5 A
